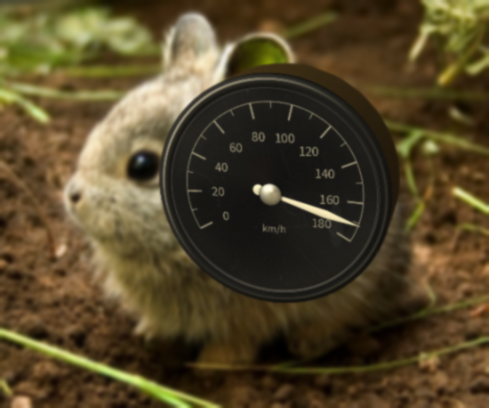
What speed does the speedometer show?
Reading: 170 km/h
